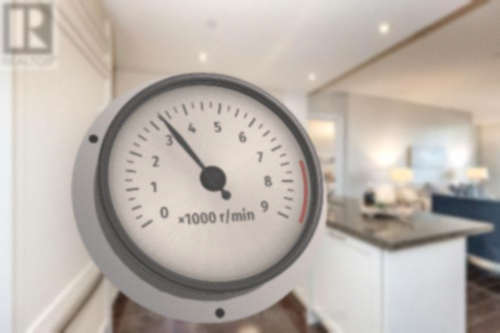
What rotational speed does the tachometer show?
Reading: 3250 rpm
